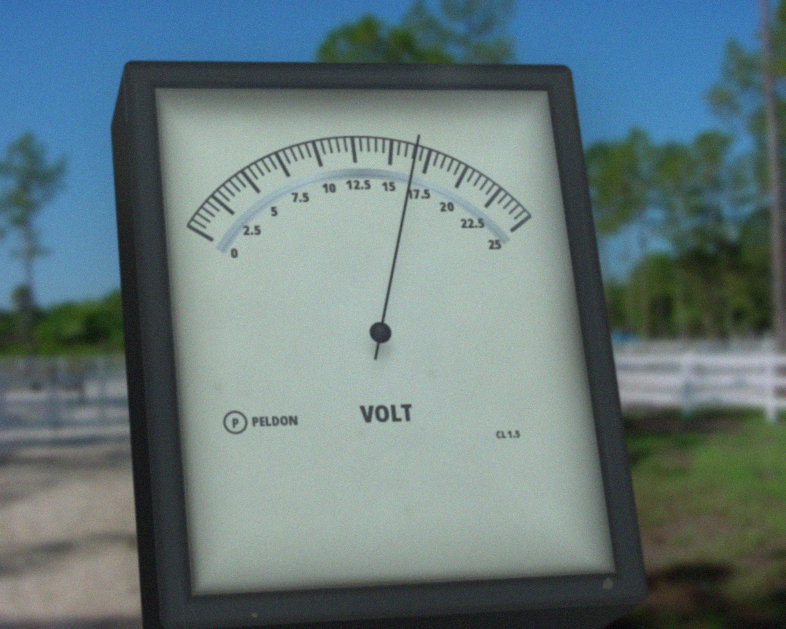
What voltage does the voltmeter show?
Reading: 16.5 V
